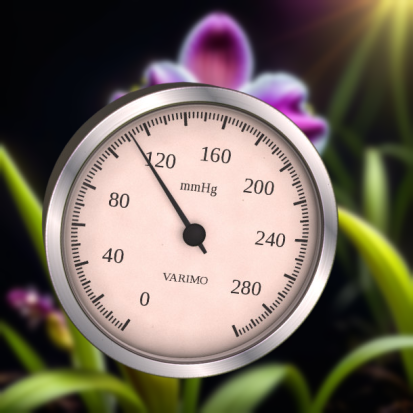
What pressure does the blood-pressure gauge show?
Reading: 112 mmHg
